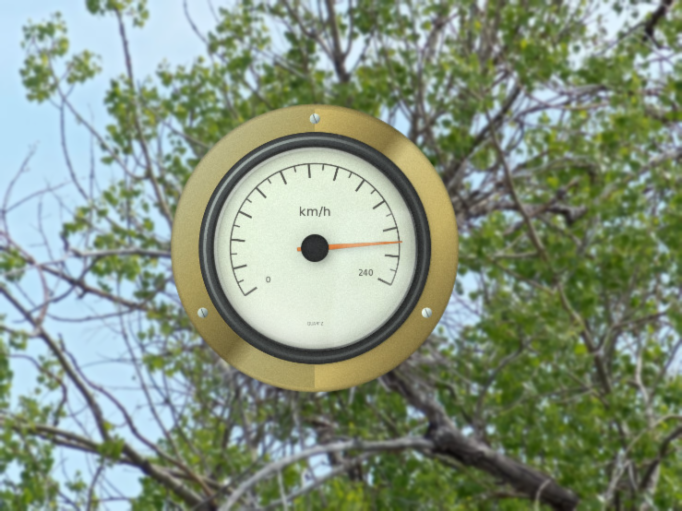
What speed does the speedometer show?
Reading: 210 km/h
